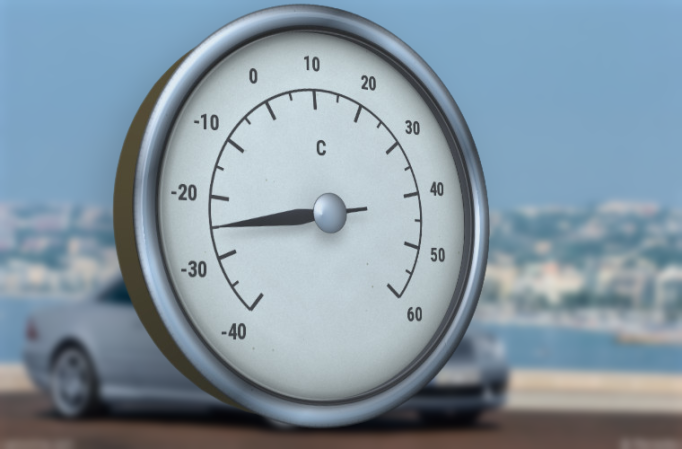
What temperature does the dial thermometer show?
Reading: -25 °C
